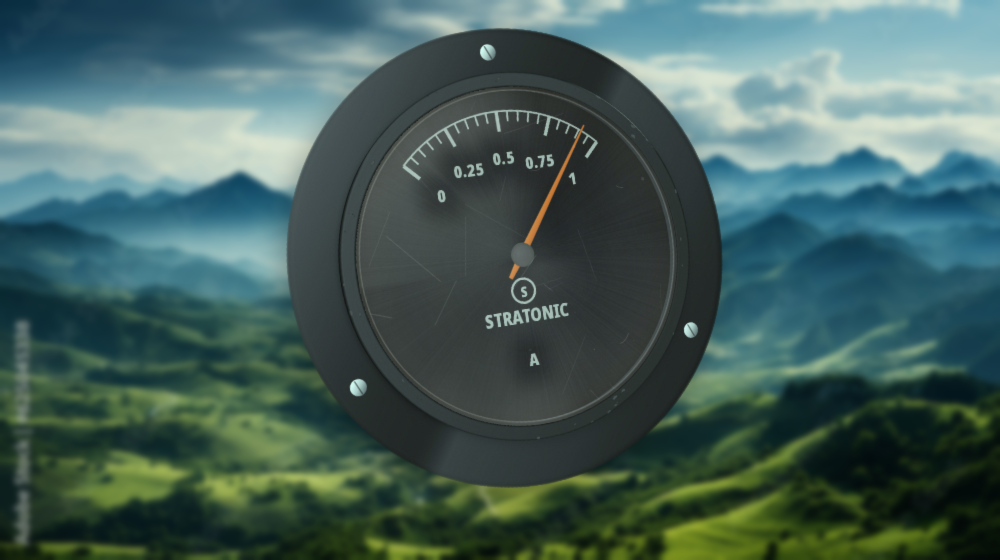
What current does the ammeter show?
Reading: 0.9 A
